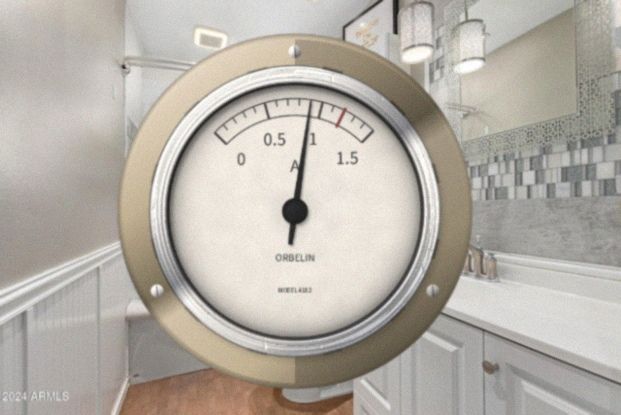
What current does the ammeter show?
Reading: 0.9 A
